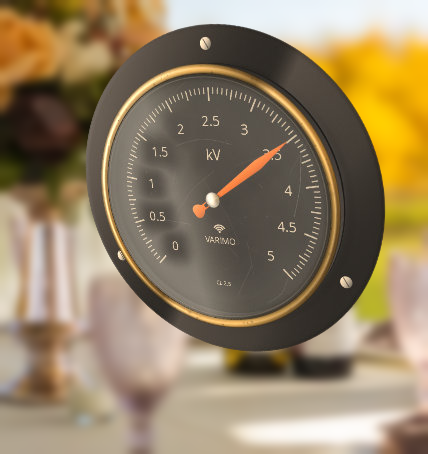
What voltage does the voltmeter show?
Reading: 3.5 kV
